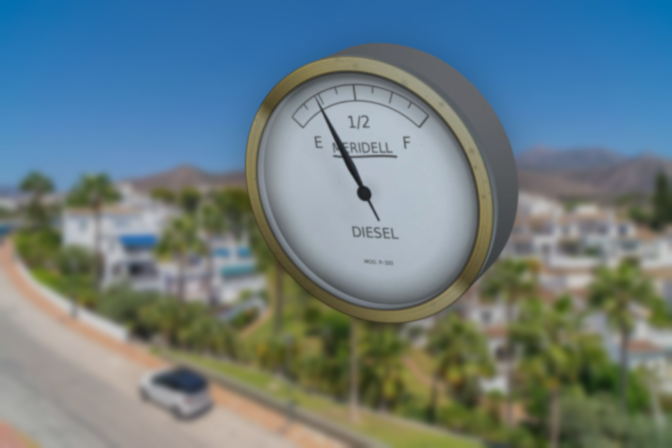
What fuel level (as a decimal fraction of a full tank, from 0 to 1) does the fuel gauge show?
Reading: 0.25
